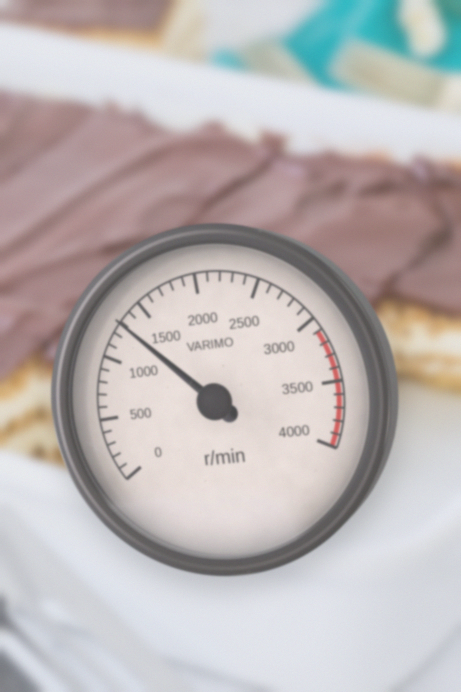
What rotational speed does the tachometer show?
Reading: 1300 rpm
